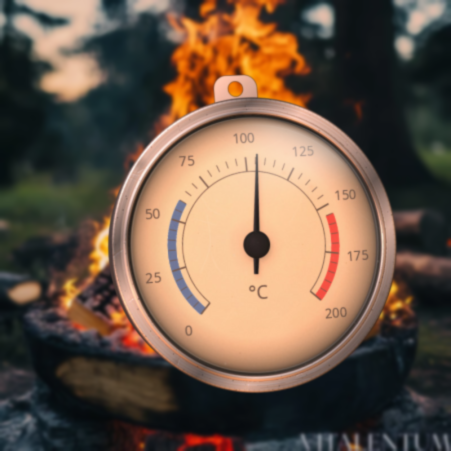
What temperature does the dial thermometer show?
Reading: 105 °C
